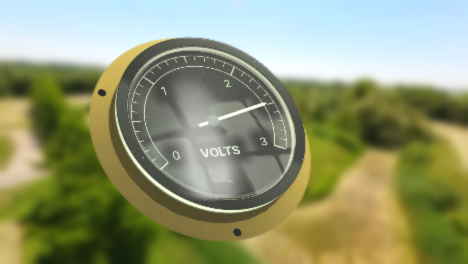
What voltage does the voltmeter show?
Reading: 2.5 V
